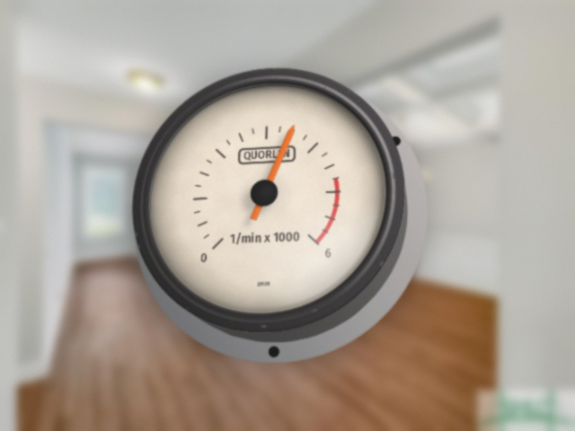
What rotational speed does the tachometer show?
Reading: 3500 rpm
